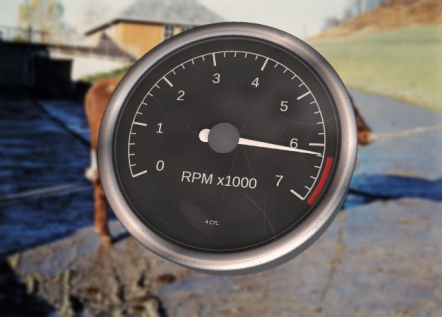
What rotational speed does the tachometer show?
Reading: 6200 rpm
